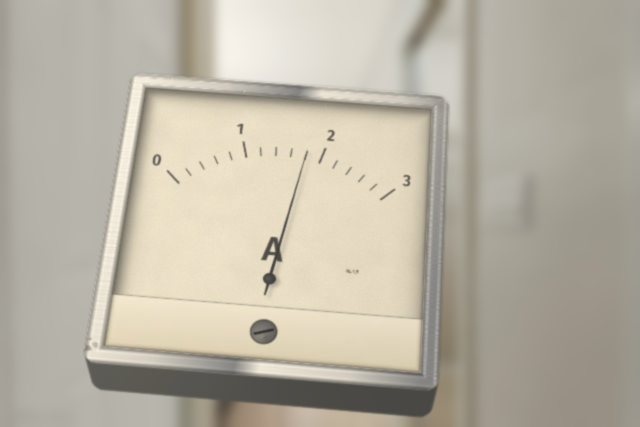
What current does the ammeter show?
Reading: 1.8 A
